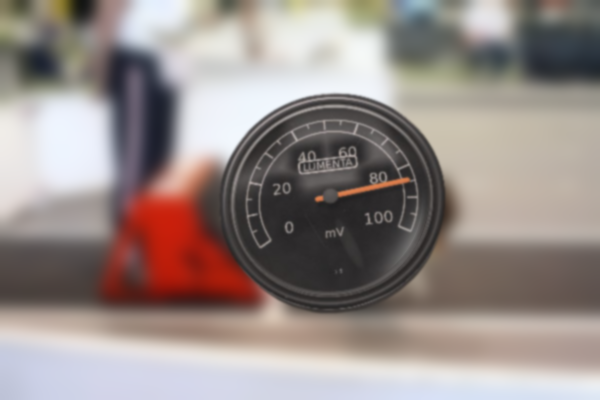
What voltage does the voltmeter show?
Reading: 85 mV
